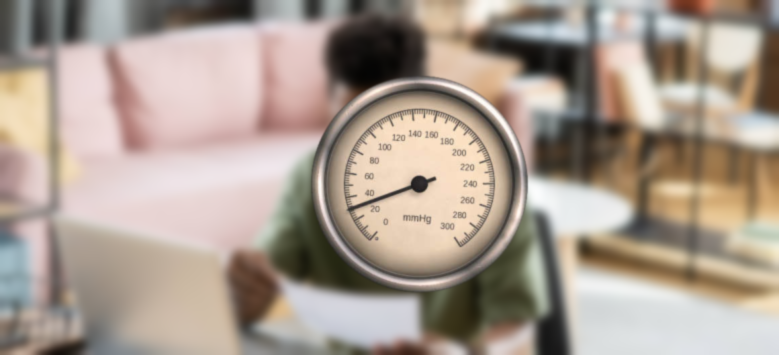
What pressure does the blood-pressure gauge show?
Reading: 30 mmHg
